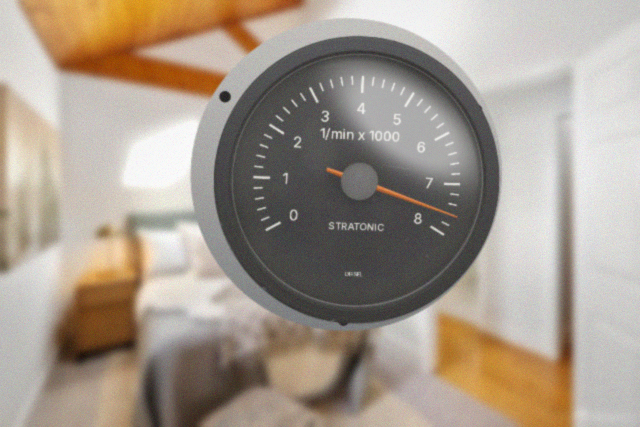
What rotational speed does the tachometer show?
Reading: 7600 rpm
